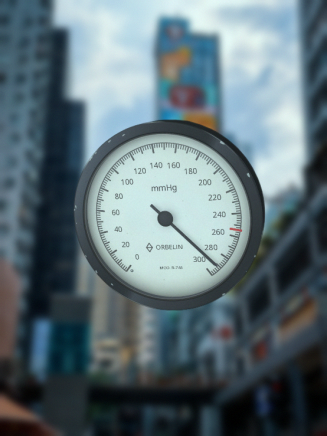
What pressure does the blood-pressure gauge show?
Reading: 290 mmHg
